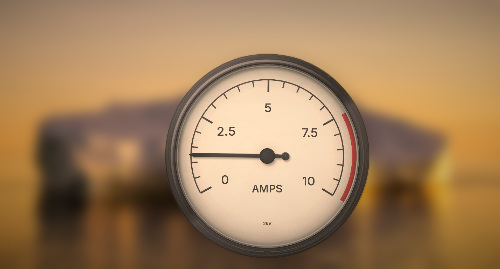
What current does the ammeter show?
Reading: 1.25 A
